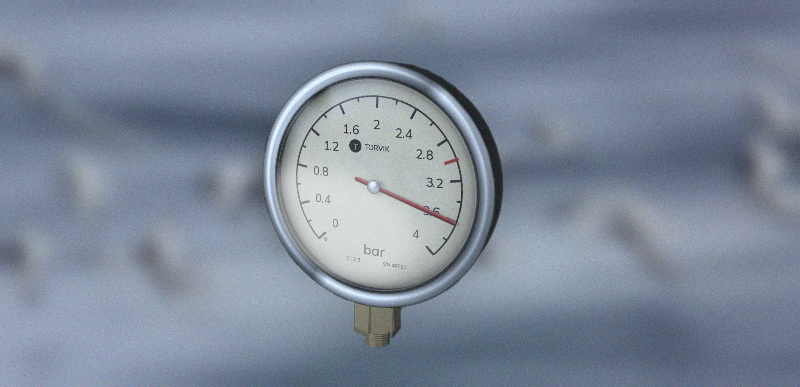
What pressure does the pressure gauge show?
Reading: 3.6 bar
